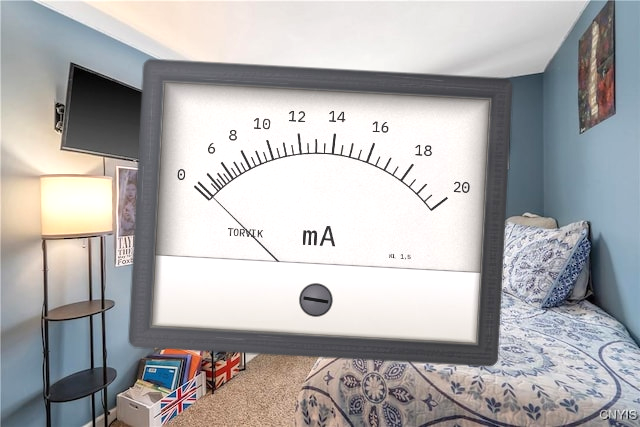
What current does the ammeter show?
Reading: 2 mA
